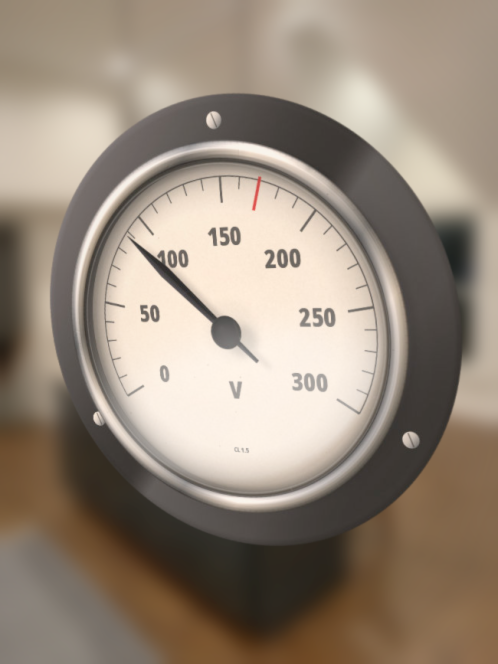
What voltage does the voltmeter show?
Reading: 90 V
